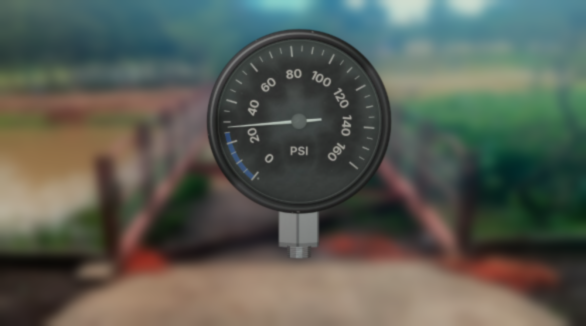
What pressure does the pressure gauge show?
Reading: 27.5 psi
